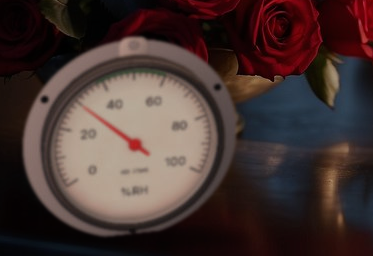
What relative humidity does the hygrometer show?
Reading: 30 %
